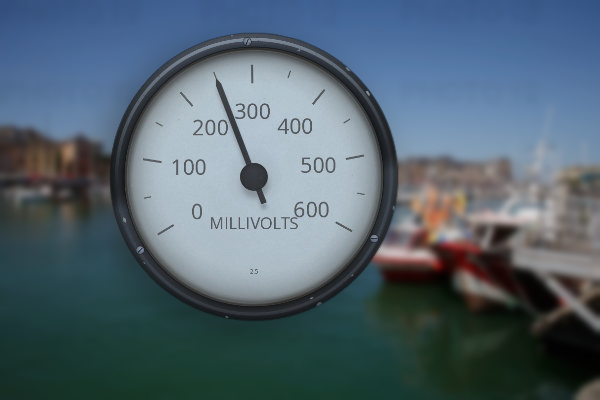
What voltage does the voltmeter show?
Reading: 250 mV
